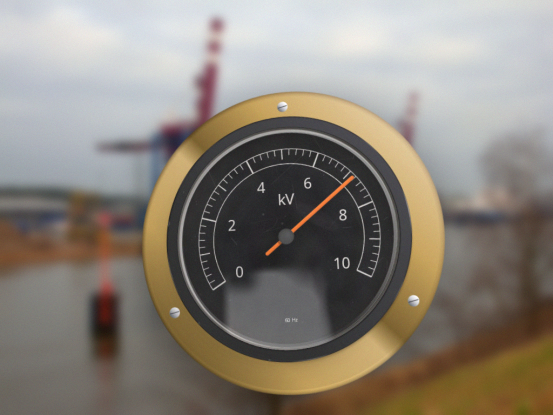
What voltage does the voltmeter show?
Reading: 7.2 kV
